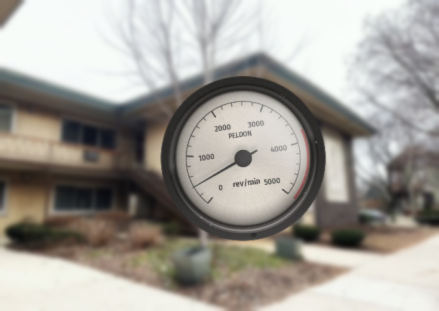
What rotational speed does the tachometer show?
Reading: 400 rpm
